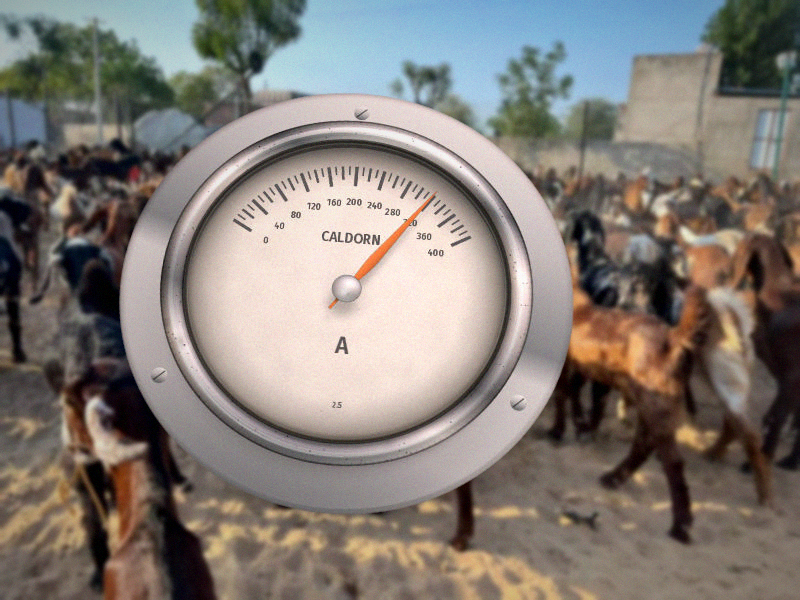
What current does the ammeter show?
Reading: 320 A
